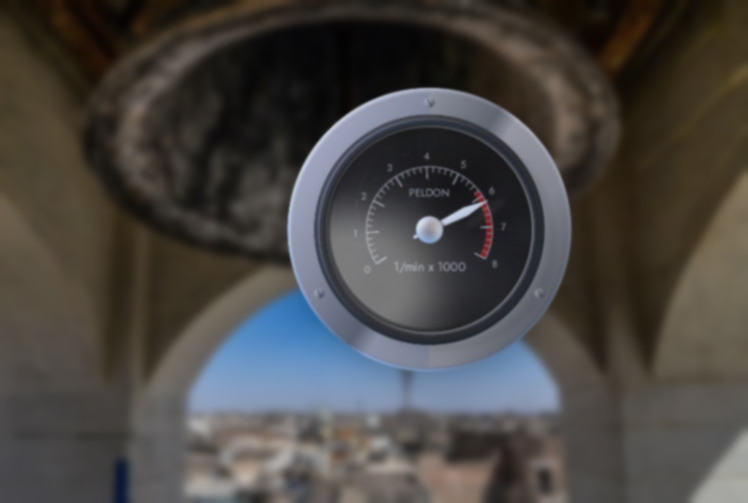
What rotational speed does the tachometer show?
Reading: 6200 rpm
